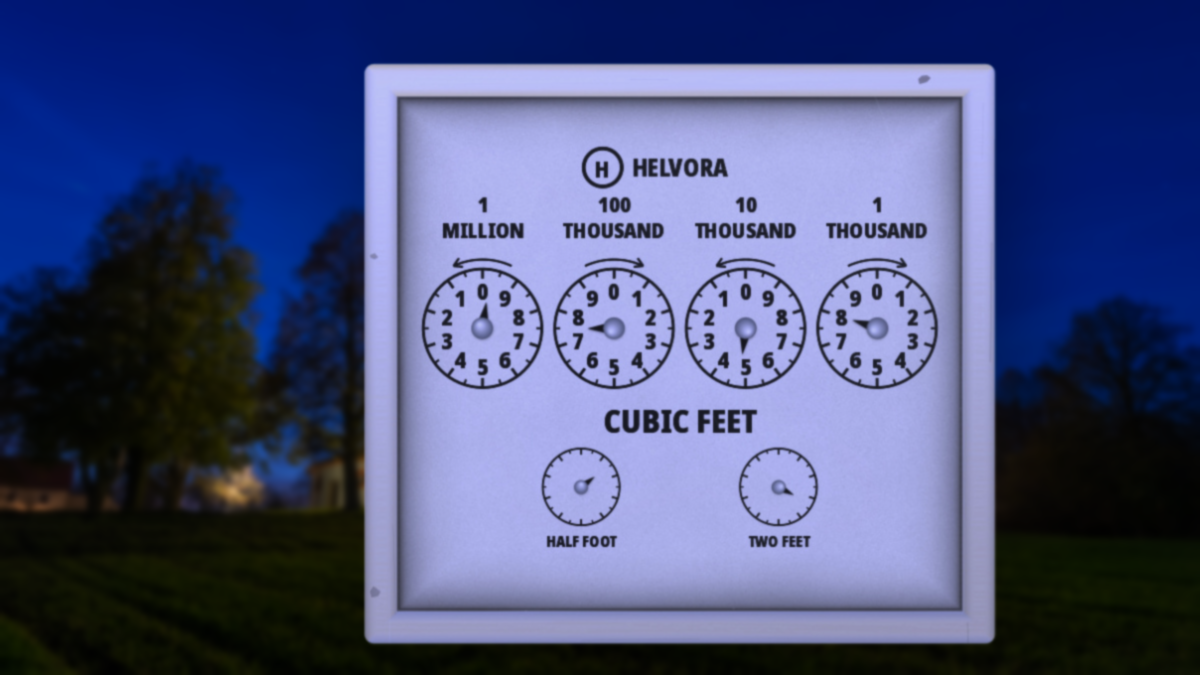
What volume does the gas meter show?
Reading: 974800 ft³
